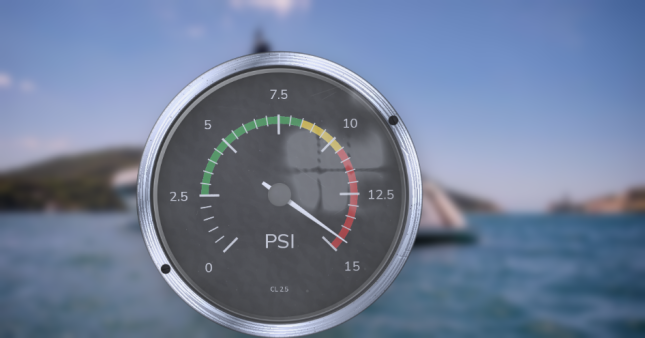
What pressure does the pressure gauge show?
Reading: 14.5 psi
